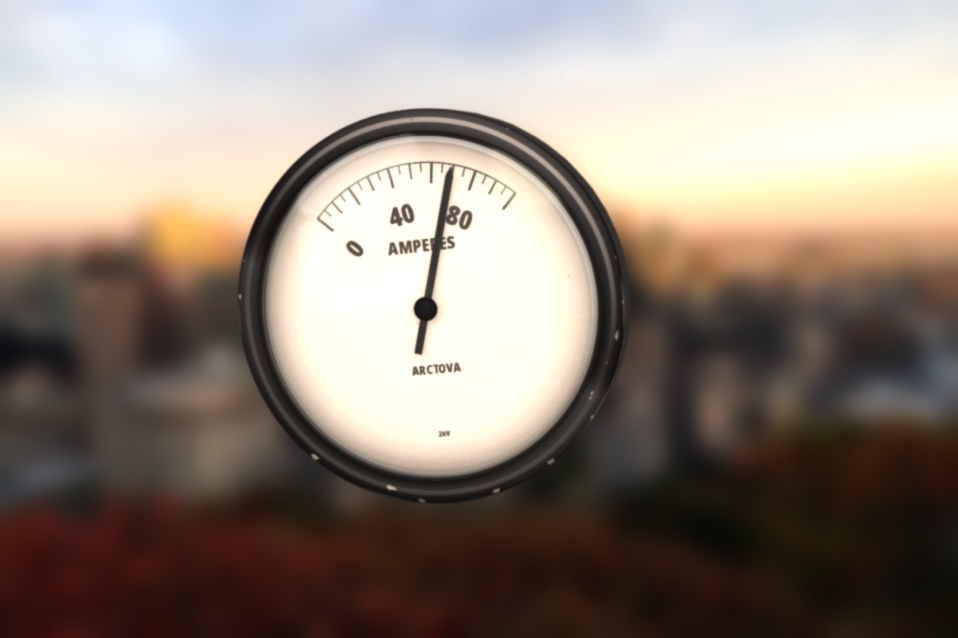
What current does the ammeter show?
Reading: 70 A
